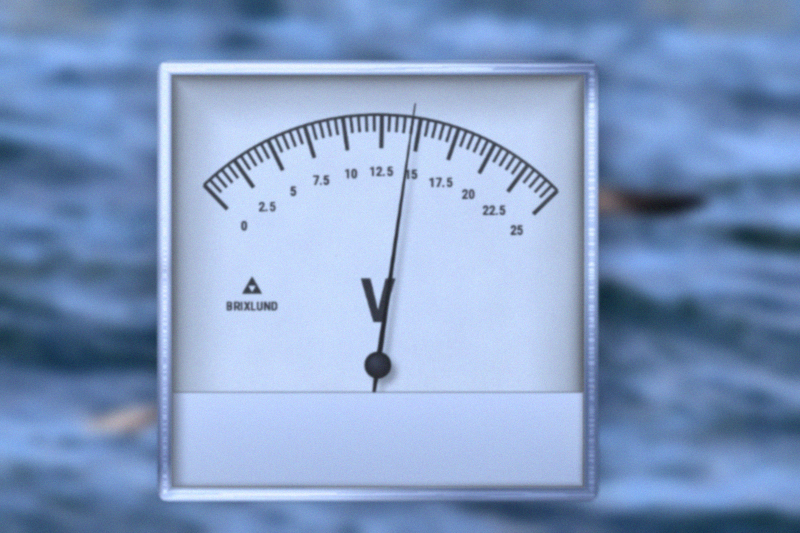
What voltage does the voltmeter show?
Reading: 14.5 V
